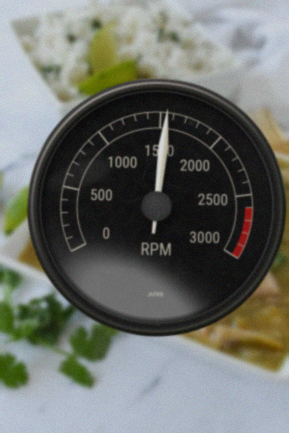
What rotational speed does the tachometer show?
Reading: 1550 rpm
